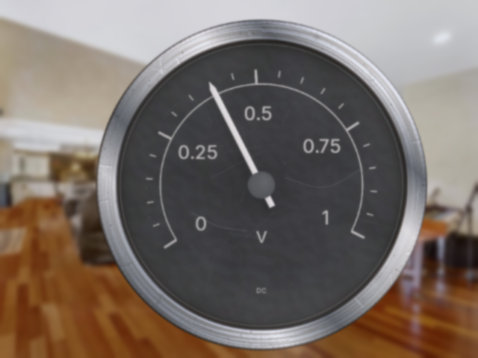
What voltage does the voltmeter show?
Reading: 0.4 V
